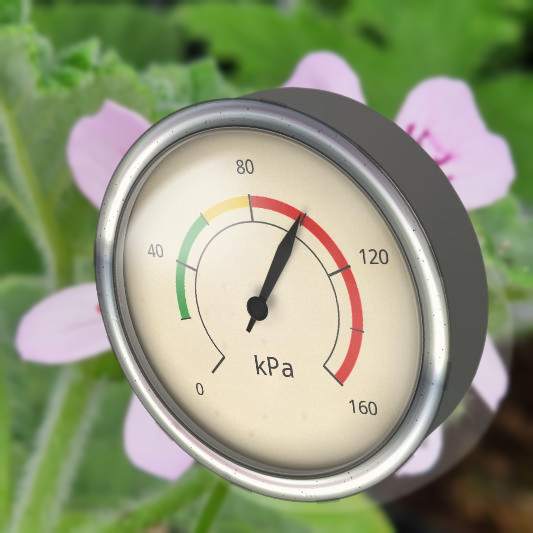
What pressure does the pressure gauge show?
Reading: 100 kPa
